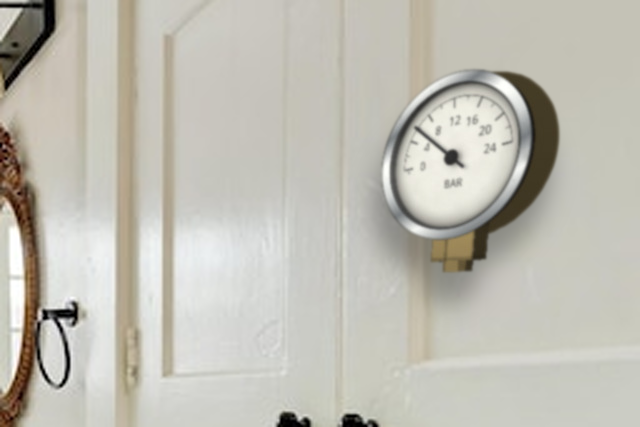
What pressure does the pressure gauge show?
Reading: 6 bar
